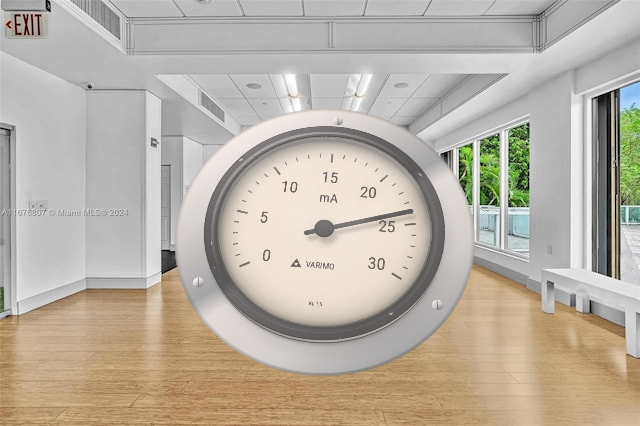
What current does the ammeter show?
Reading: 24 mA
